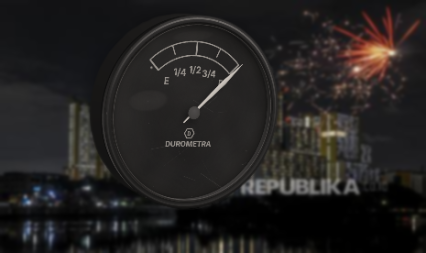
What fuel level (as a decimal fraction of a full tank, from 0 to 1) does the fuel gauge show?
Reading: 1
